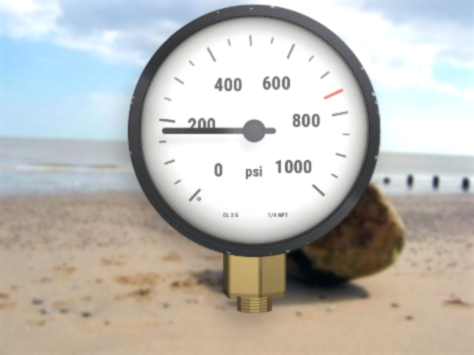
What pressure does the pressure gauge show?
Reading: 175 psi
